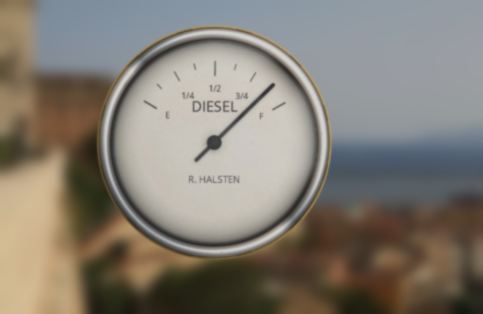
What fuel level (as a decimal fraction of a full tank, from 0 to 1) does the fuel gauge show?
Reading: 0.875
